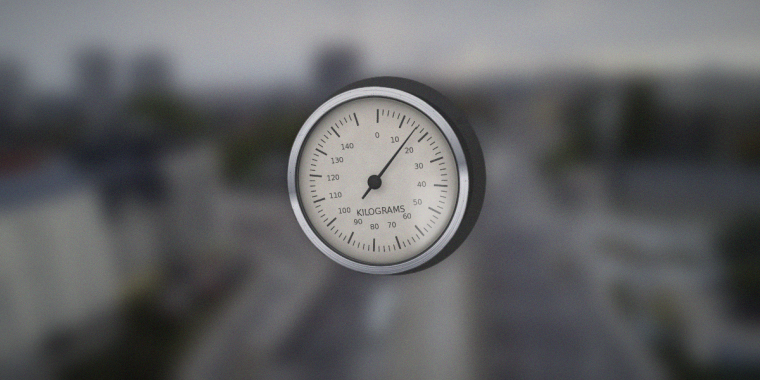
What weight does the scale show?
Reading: 16 kg
